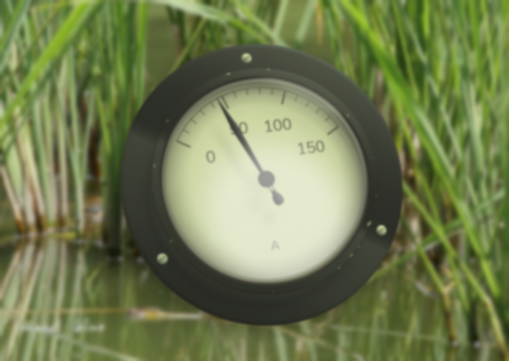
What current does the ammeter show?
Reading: 45 A
